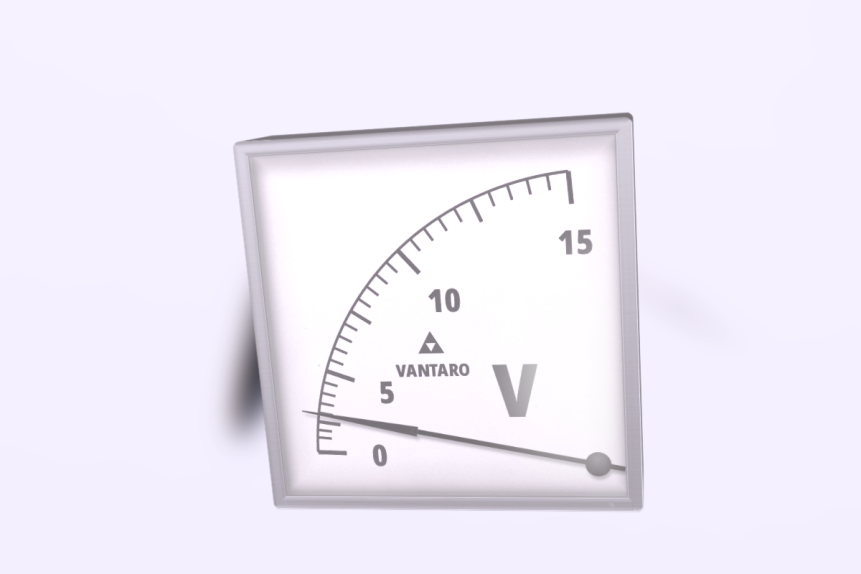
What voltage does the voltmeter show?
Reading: 3 V
